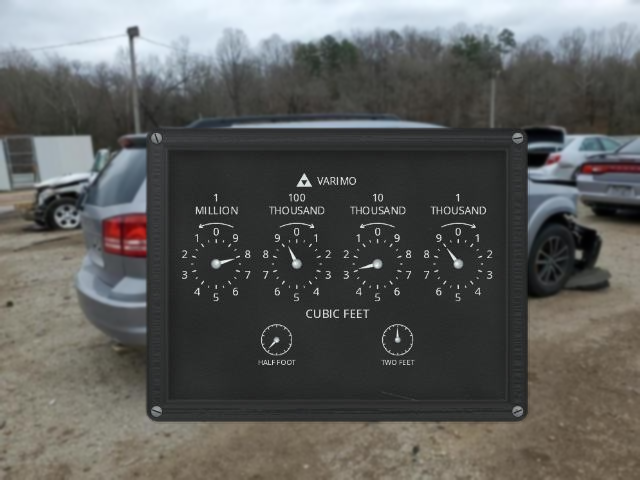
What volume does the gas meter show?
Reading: 792900 ft³
